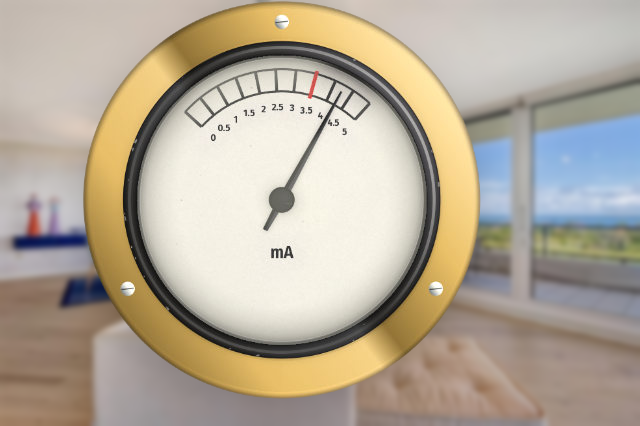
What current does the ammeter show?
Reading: 4.25 mA
